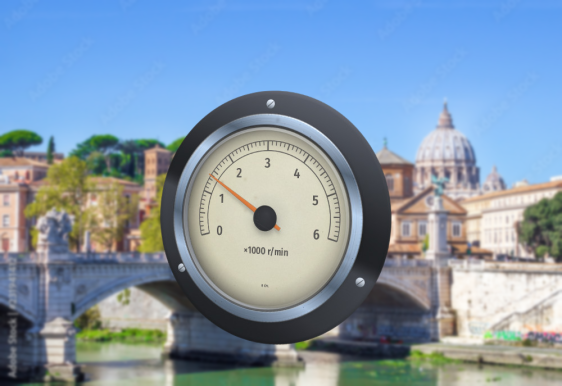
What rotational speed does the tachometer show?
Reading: 1400 rpm
